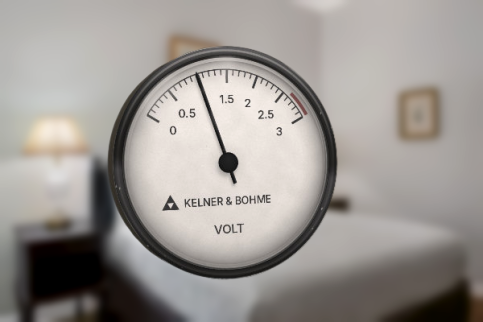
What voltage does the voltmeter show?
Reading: 1 V
